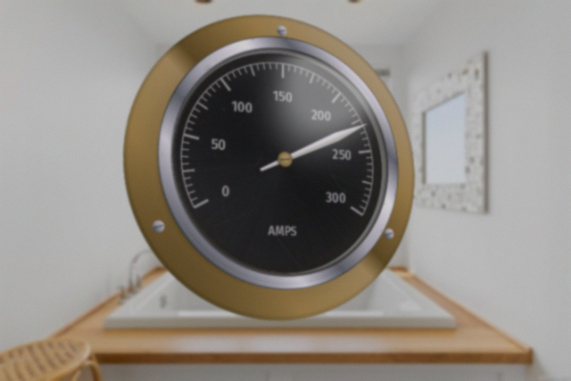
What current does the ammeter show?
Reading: 230 A
